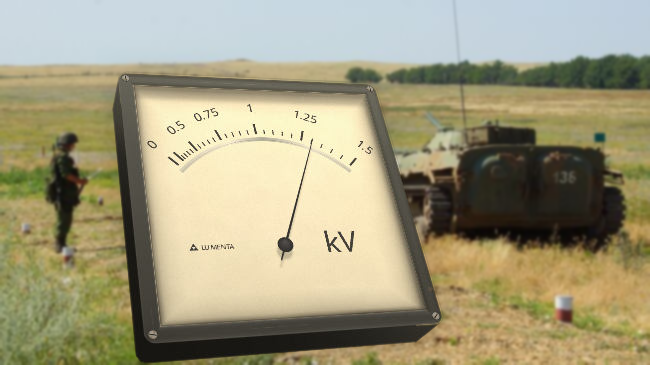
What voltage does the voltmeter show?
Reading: 1.3 kV
